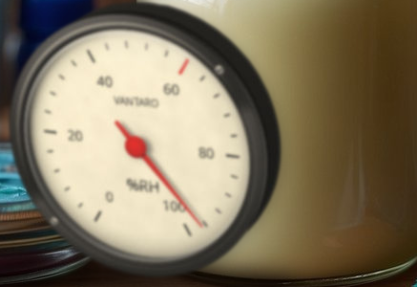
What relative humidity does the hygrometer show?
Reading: 96 %
